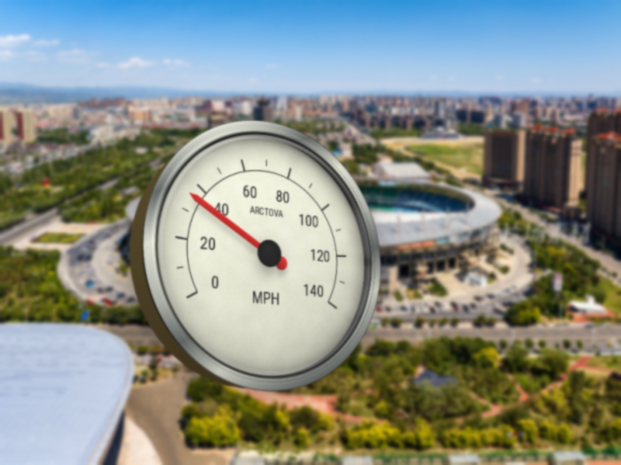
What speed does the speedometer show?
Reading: 35 mph
